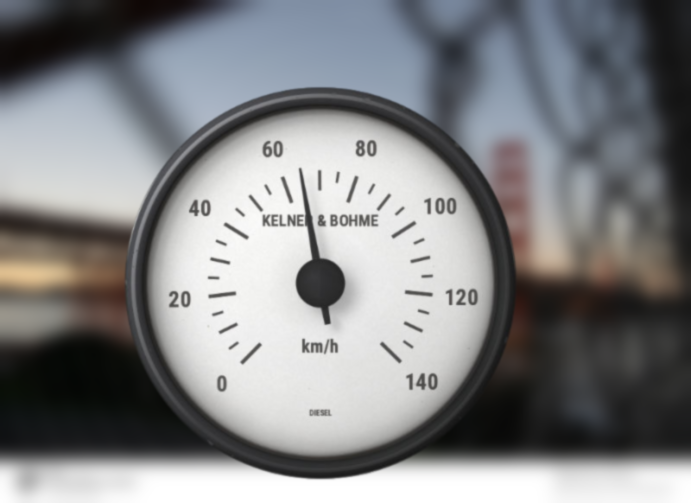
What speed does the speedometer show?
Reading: 65 km/h
